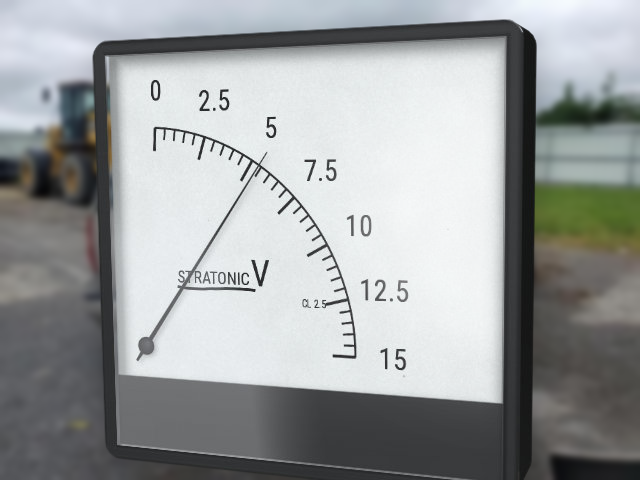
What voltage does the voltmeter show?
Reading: 5.5 V
